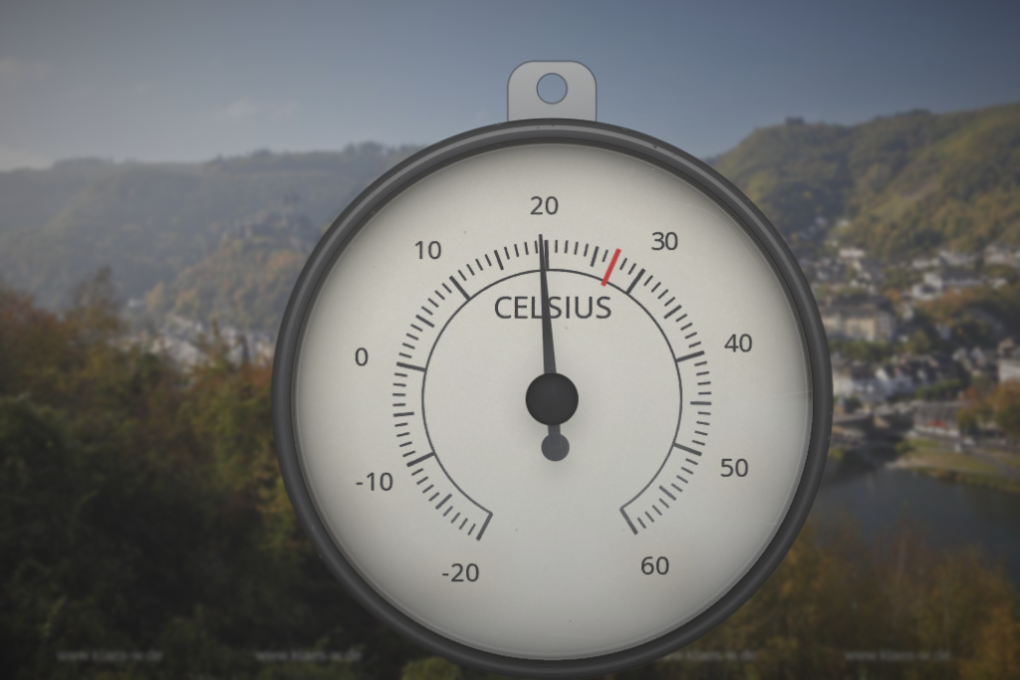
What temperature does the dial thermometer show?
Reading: 19.5 °C
